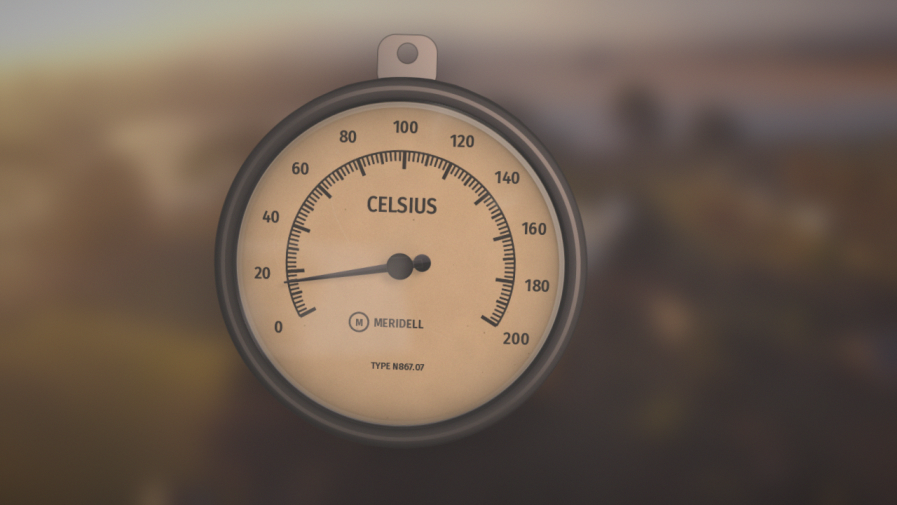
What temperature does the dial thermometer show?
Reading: 16 °C
